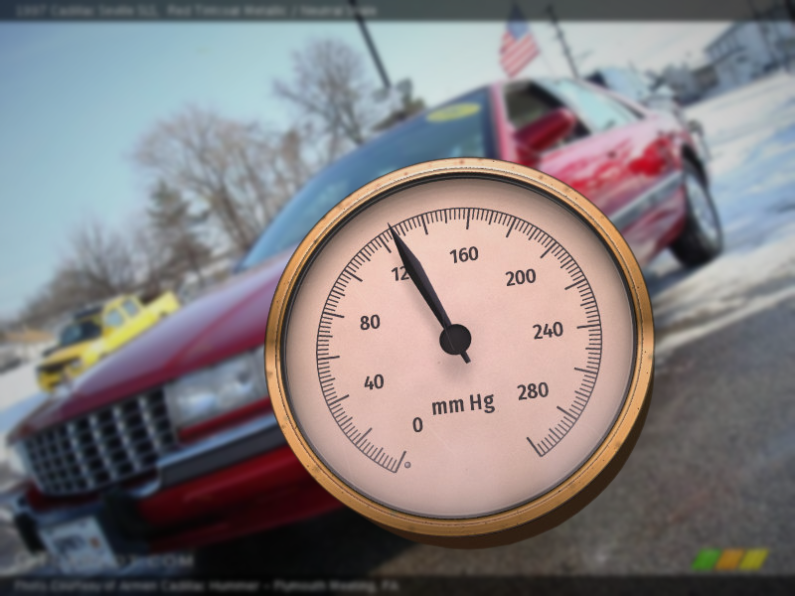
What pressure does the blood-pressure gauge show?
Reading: 126 mmHg
